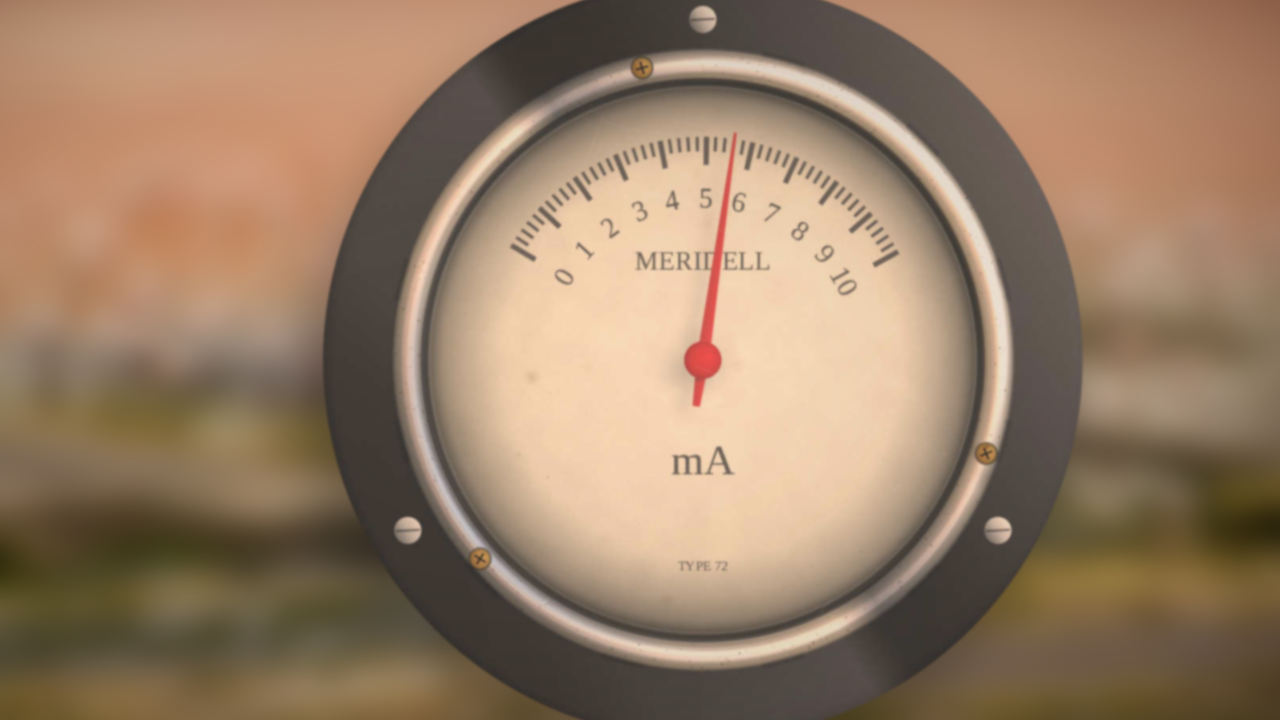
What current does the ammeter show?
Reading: 5.6 mA
